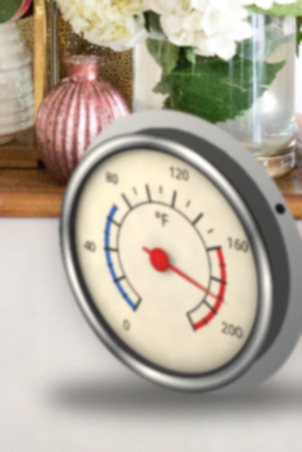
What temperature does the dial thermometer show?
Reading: 190 °F
